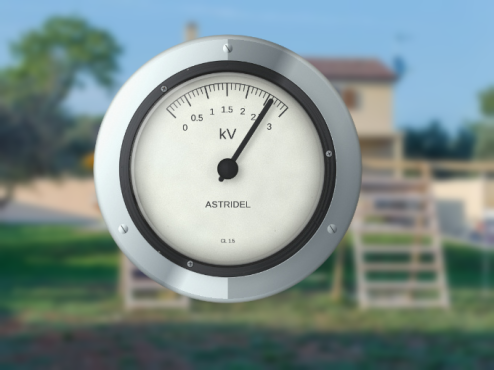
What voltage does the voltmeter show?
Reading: 2.6 kV
